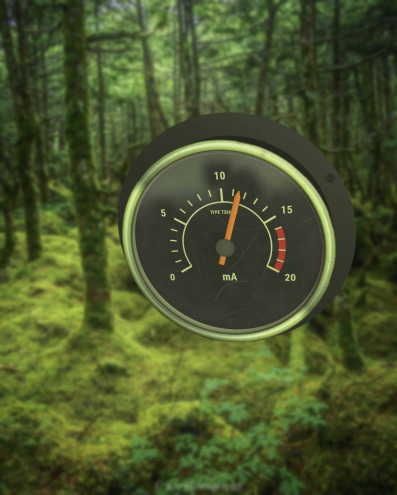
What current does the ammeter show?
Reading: 11.5 mA
